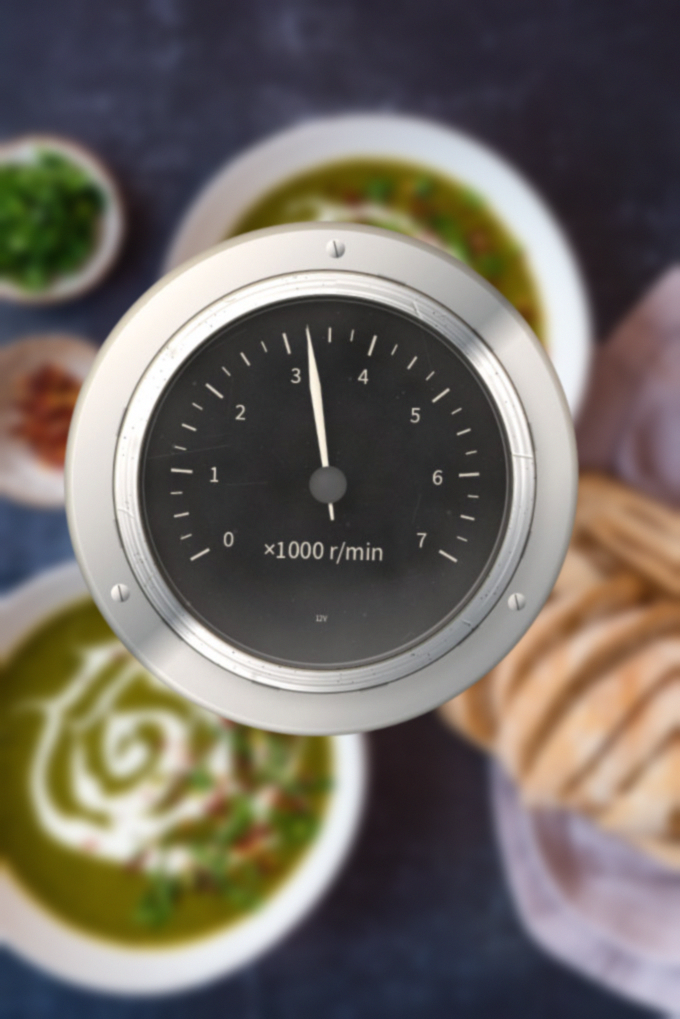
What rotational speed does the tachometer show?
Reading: 3250 rpm
